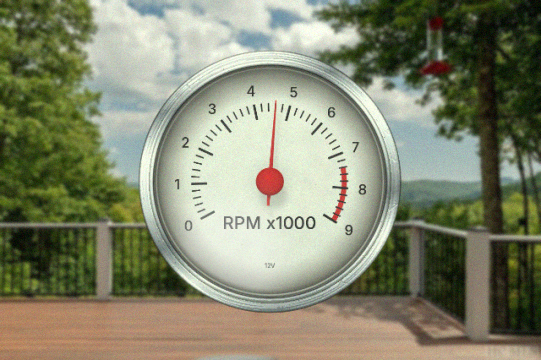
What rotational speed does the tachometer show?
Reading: 4600 rpm
